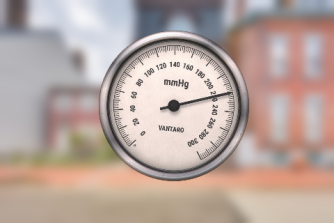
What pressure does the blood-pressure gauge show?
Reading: 220 mmHg
